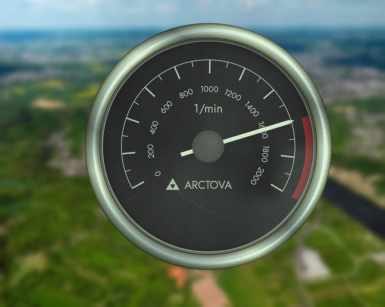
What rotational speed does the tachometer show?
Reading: 1600 rpm
